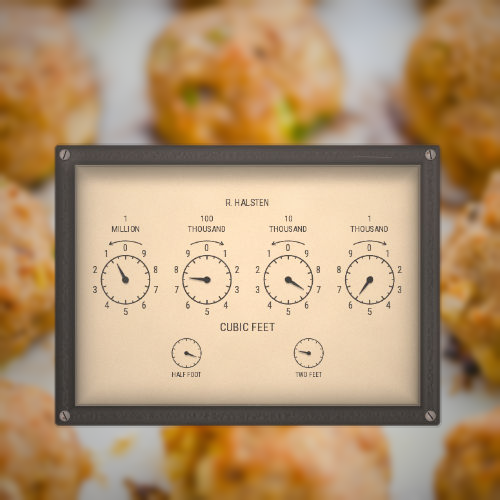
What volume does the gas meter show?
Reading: 76600 ft³
